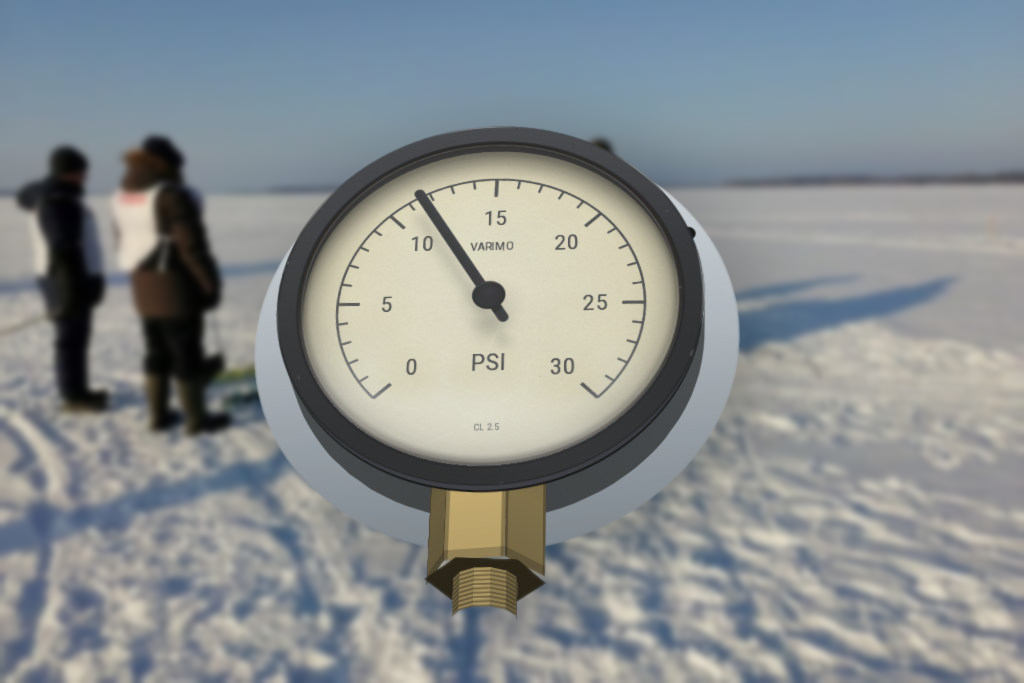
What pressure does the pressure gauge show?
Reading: 11.5 psi
